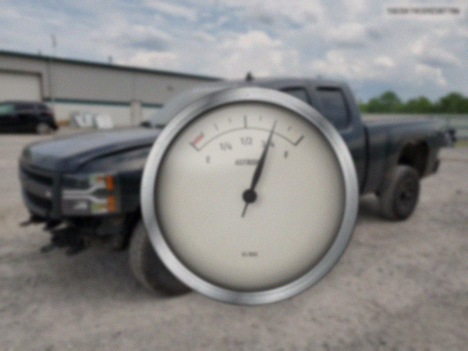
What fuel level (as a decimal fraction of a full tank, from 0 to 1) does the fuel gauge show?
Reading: 0.75
